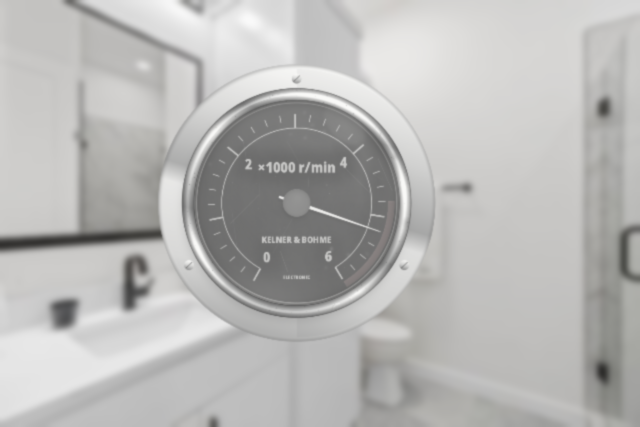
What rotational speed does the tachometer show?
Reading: 5200 rpm
